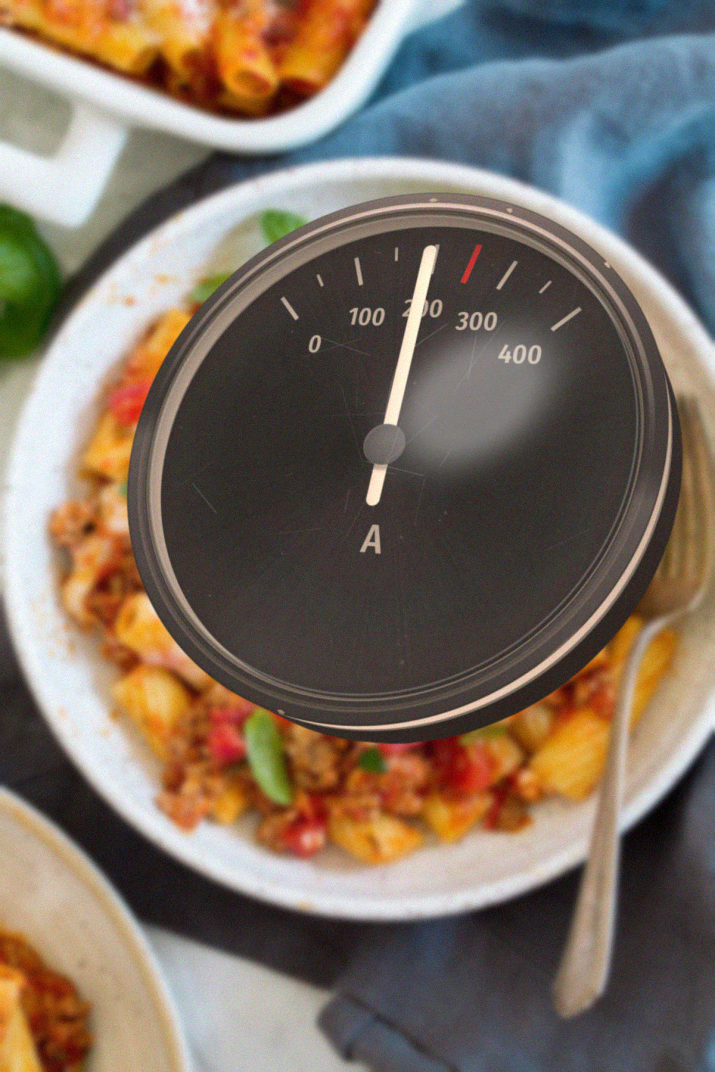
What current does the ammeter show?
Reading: 200 A
